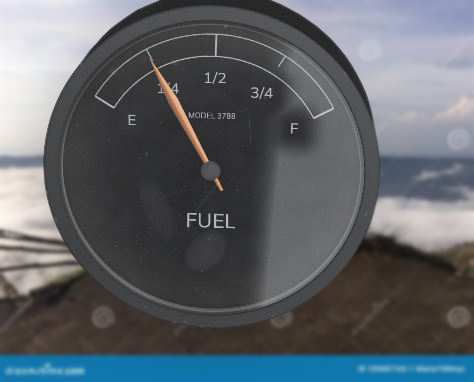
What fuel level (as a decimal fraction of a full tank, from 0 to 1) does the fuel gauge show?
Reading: 0.25
